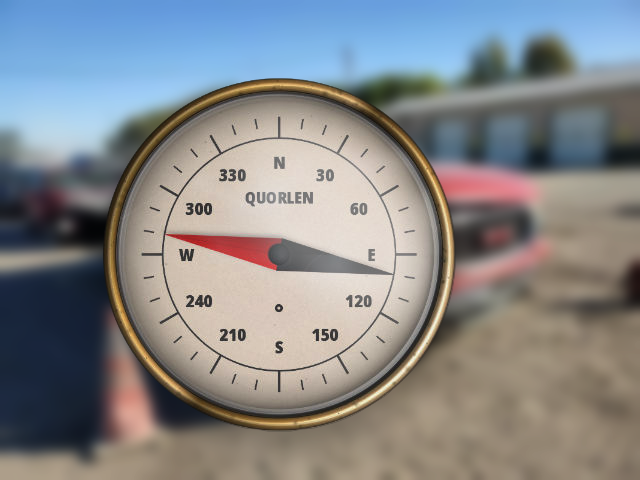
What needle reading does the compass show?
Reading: 280 °
